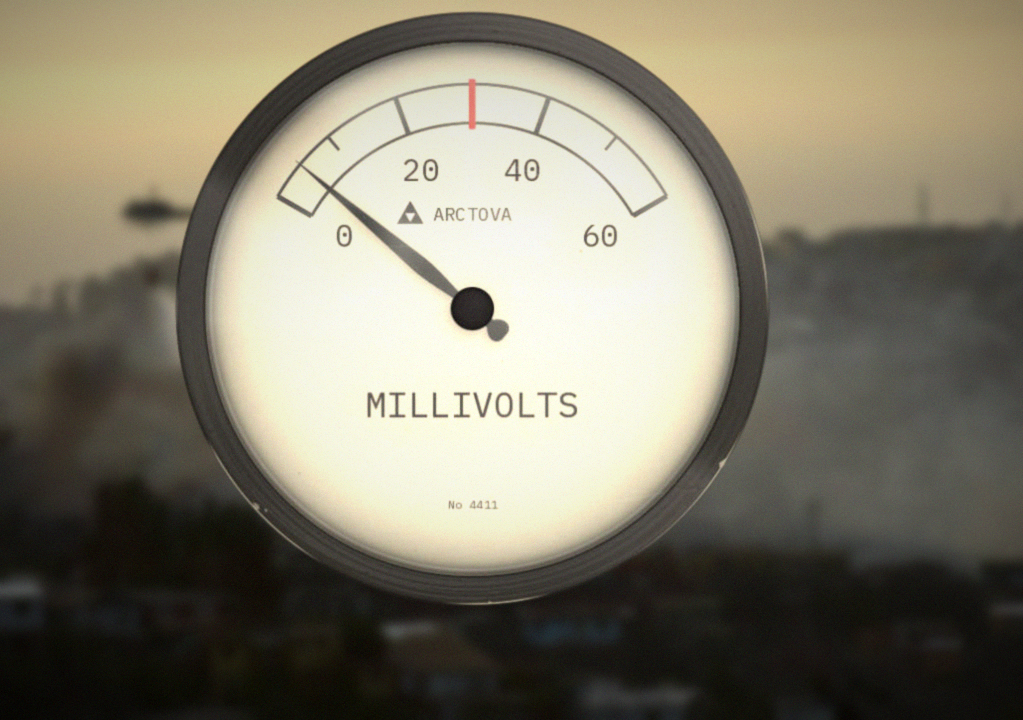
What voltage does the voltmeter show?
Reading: 5 mV
